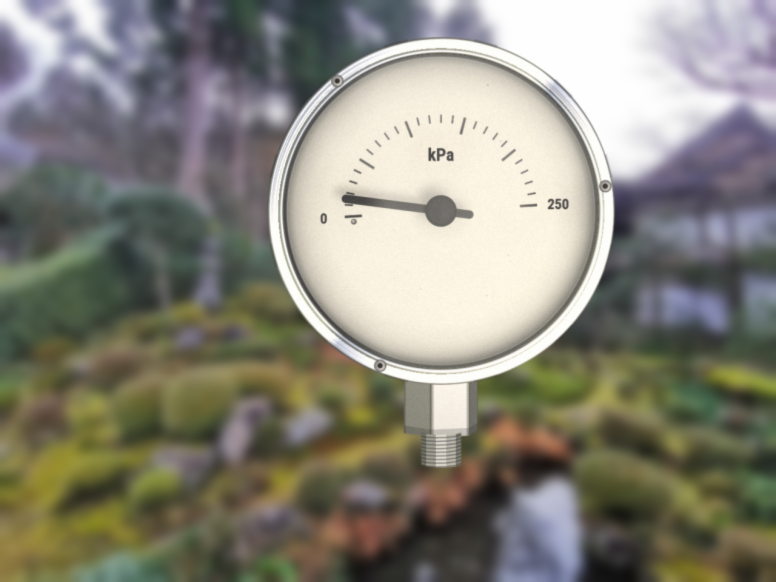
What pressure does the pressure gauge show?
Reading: 15 kPa
